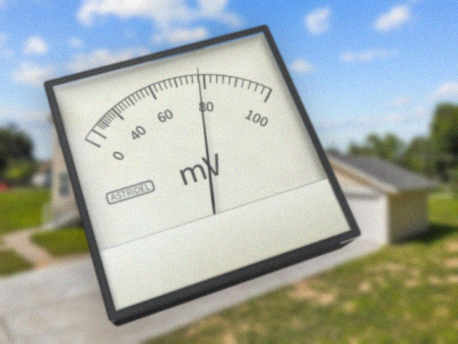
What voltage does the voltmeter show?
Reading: 78 mV
